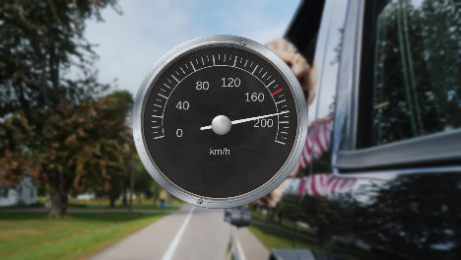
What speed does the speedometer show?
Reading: 190 km/h
